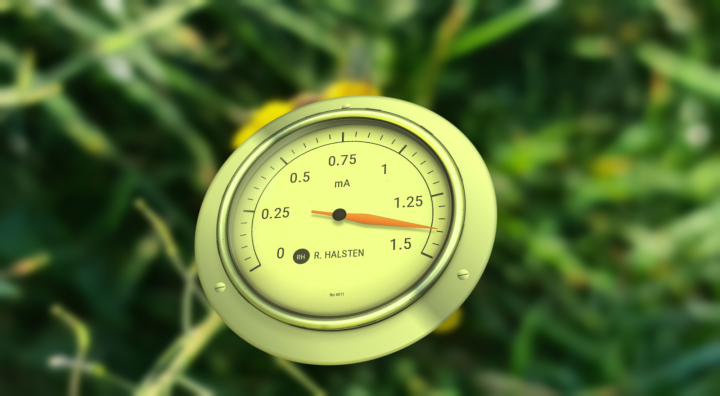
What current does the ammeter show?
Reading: 1.4 mA
